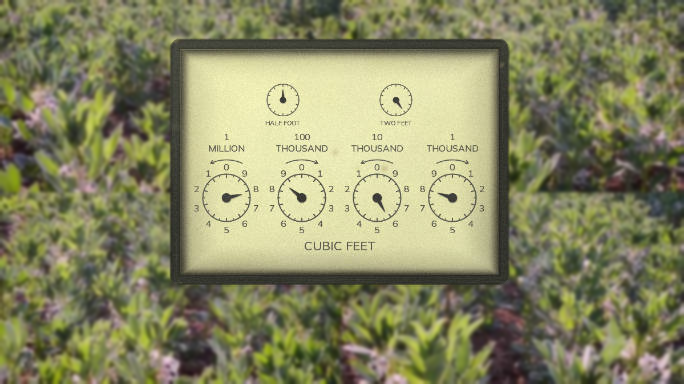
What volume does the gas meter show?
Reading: 785800 ft³
